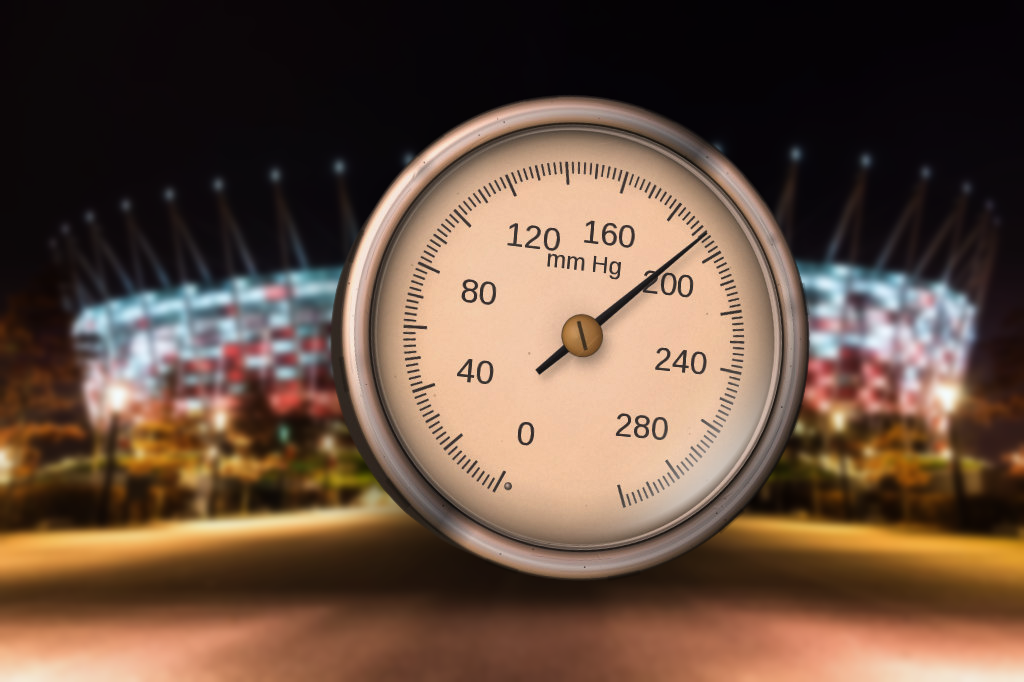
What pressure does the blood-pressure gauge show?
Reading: 192 mmHg
